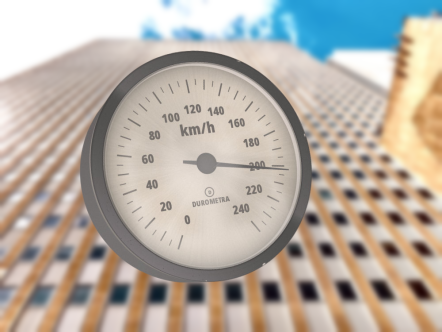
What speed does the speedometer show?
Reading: 202.5 km/h
